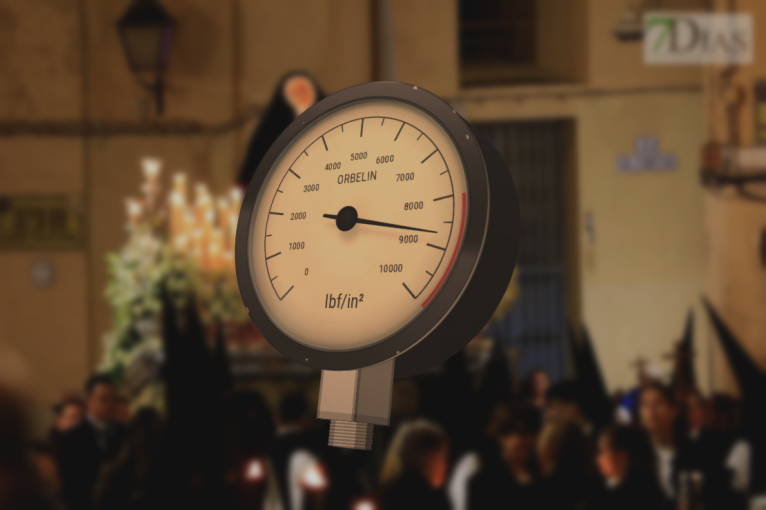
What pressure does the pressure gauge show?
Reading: 8750 psi
